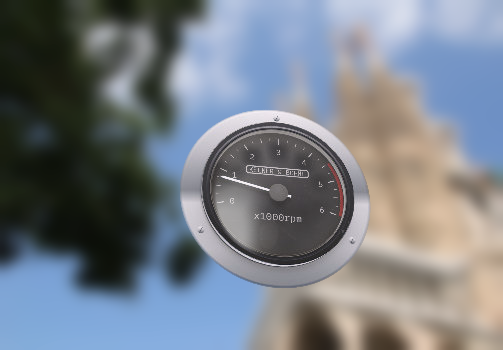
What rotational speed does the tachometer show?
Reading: 750 rpm
